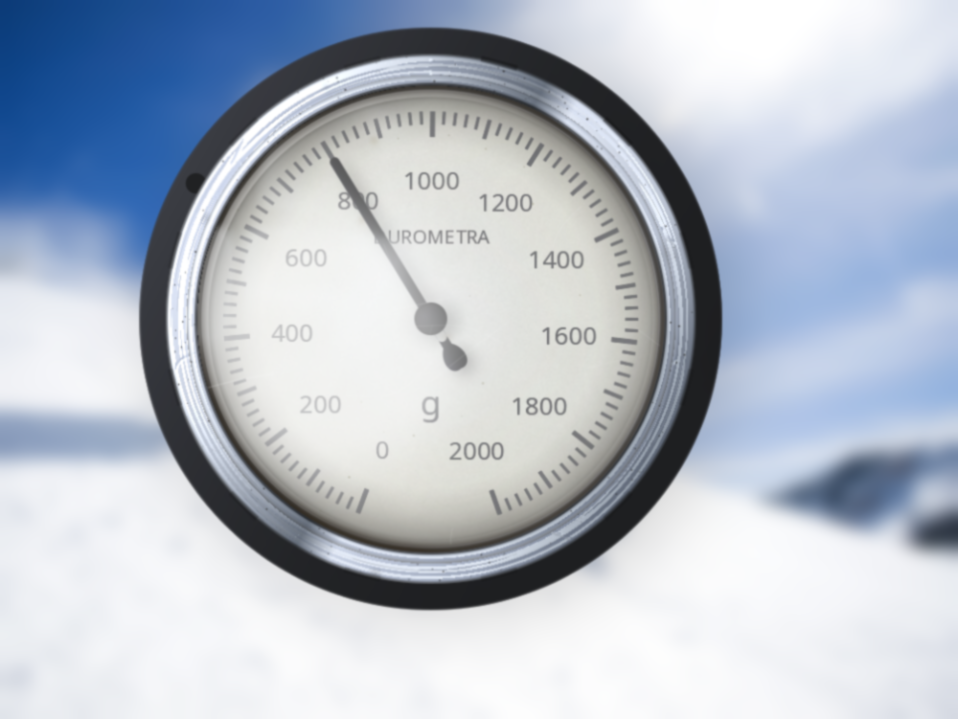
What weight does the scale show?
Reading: 800 g
